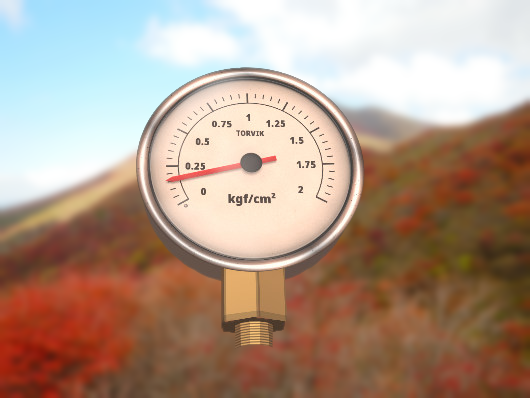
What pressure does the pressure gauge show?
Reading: 0.15 kg/cm²
